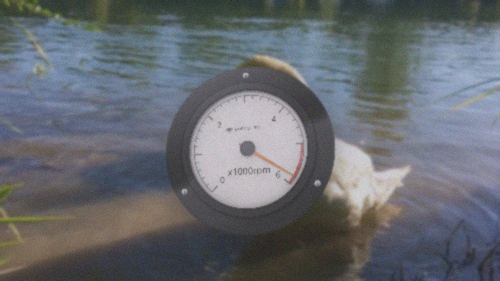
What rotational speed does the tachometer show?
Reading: 5800 rpm
